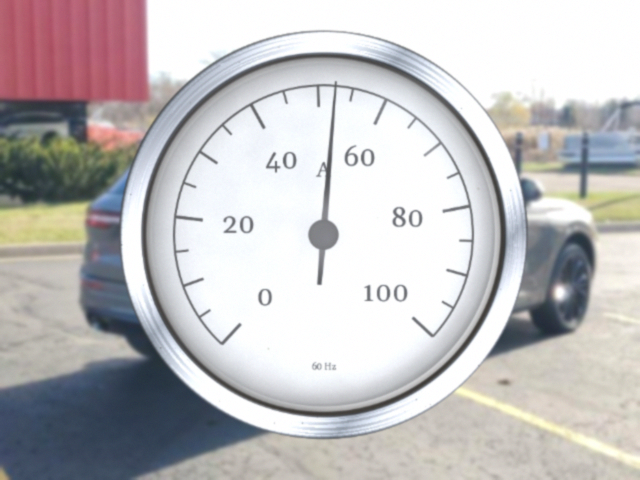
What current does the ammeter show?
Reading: 52.5 A
